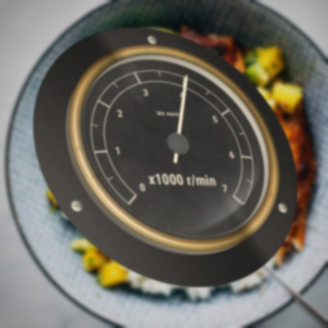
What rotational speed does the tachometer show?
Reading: 4000 rpm
